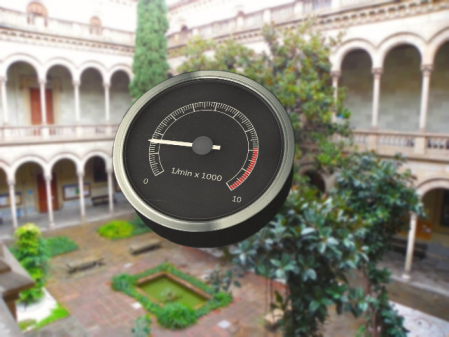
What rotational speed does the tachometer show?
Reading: 1500 rpm
